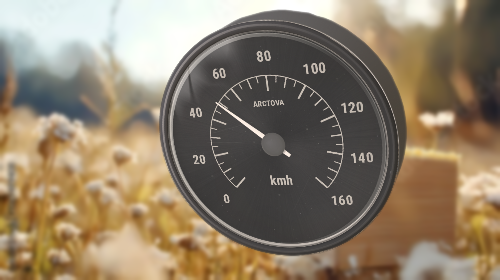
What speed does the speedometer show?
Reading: 50 km/h
